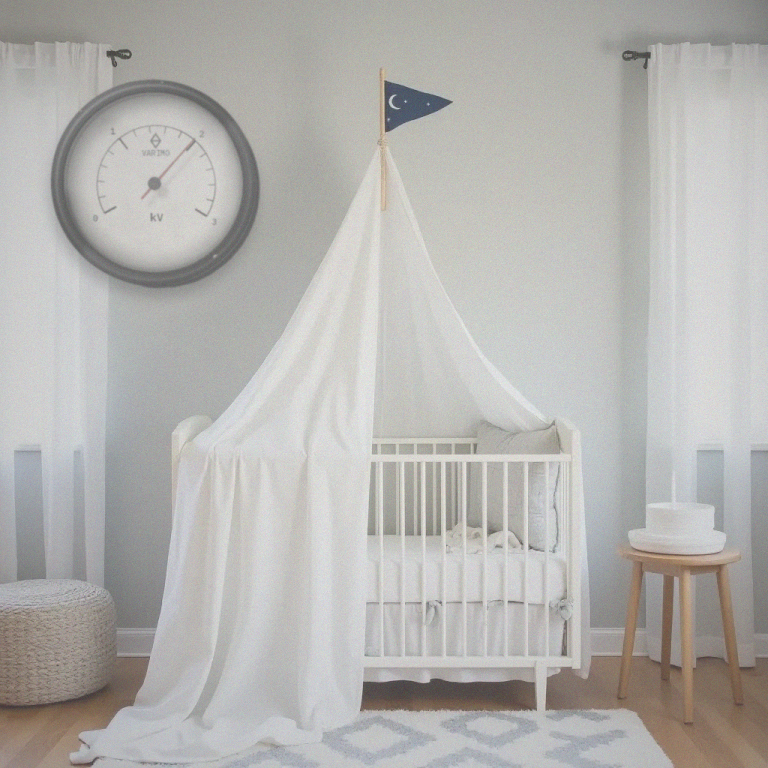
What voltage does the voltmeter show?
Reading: 2 kV
